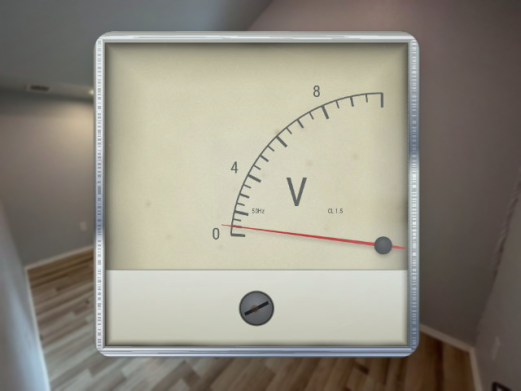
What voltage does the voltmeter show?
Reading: 1 V
